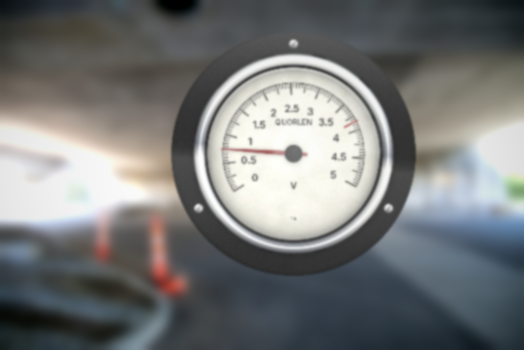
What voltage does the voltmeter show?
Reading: 0.75 V
